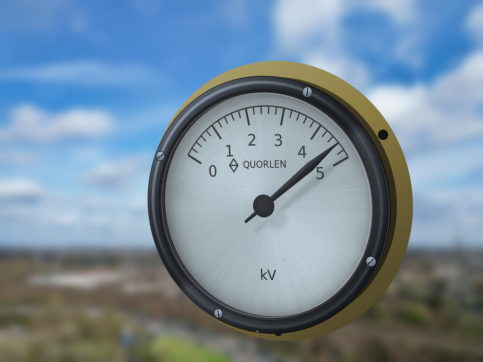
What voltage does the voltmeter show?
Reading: 4.6 kV
